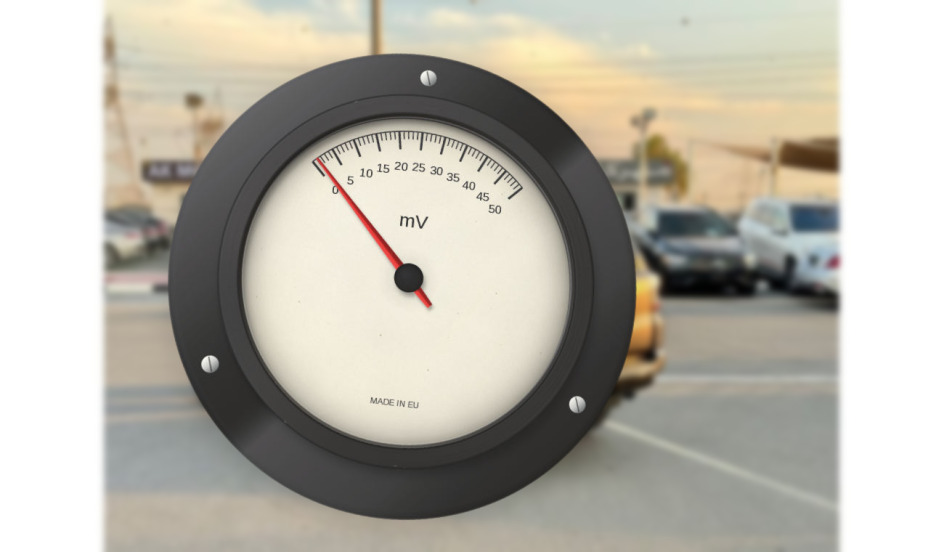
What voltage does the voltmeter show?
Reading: 1 mV
